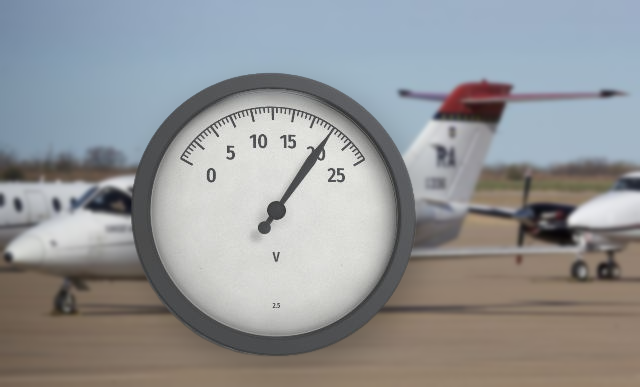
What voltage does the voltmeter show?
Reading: 20 V
